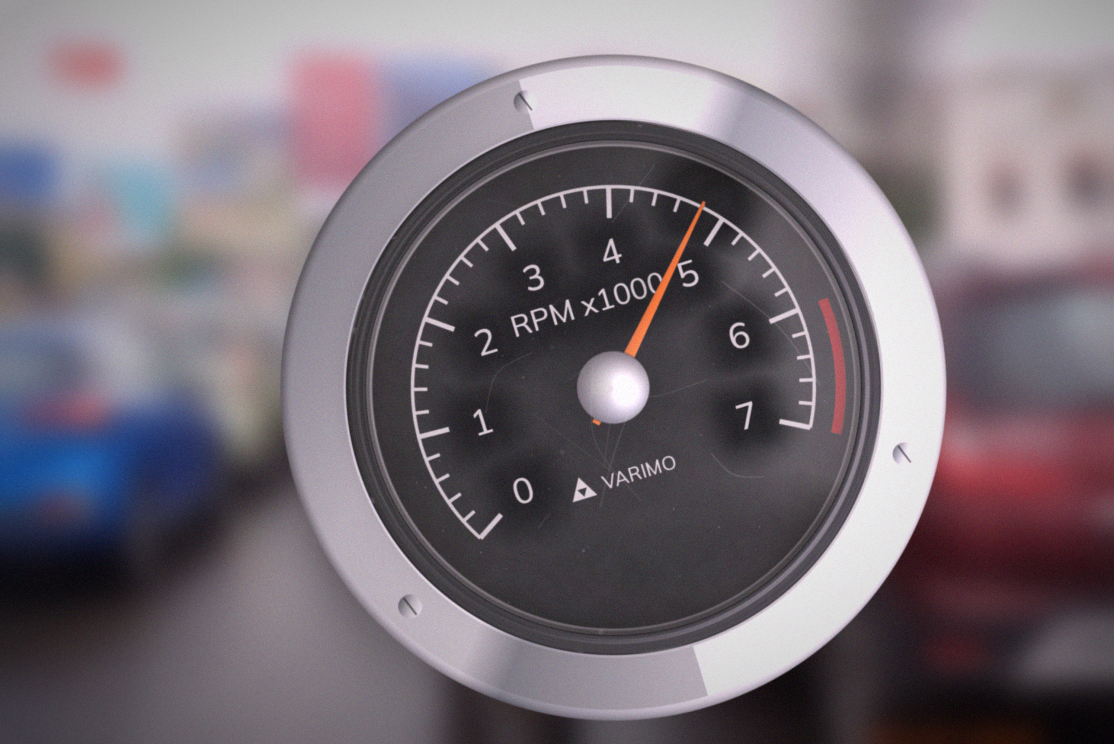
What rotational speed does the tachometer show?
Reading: 4800 rpm
